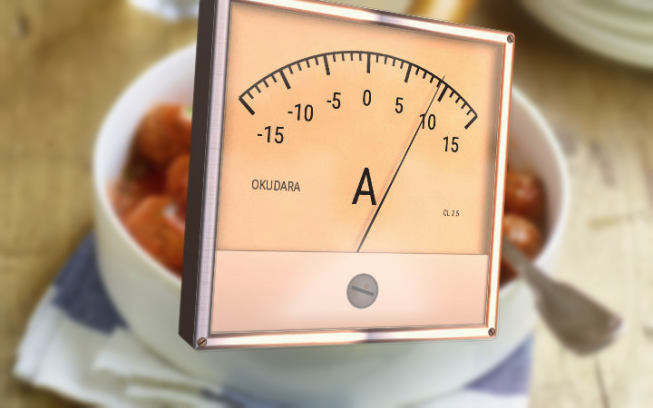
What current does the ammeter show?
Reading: 9 A
